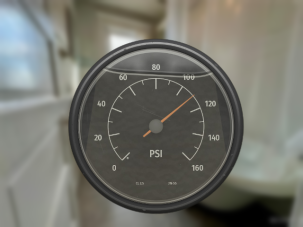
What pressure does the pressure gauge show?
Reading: 110 psi
